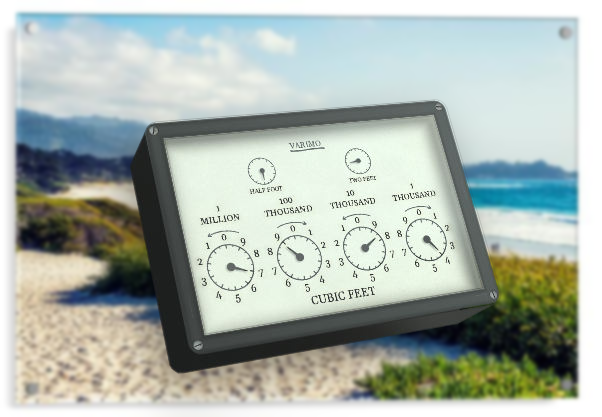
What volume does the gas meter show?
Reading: 688400 ft³
